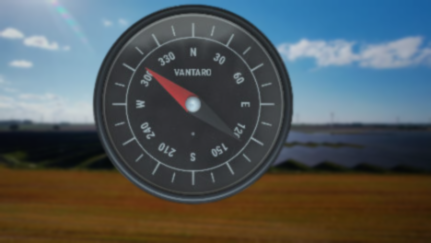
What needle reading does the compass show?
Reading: 307.5 °
